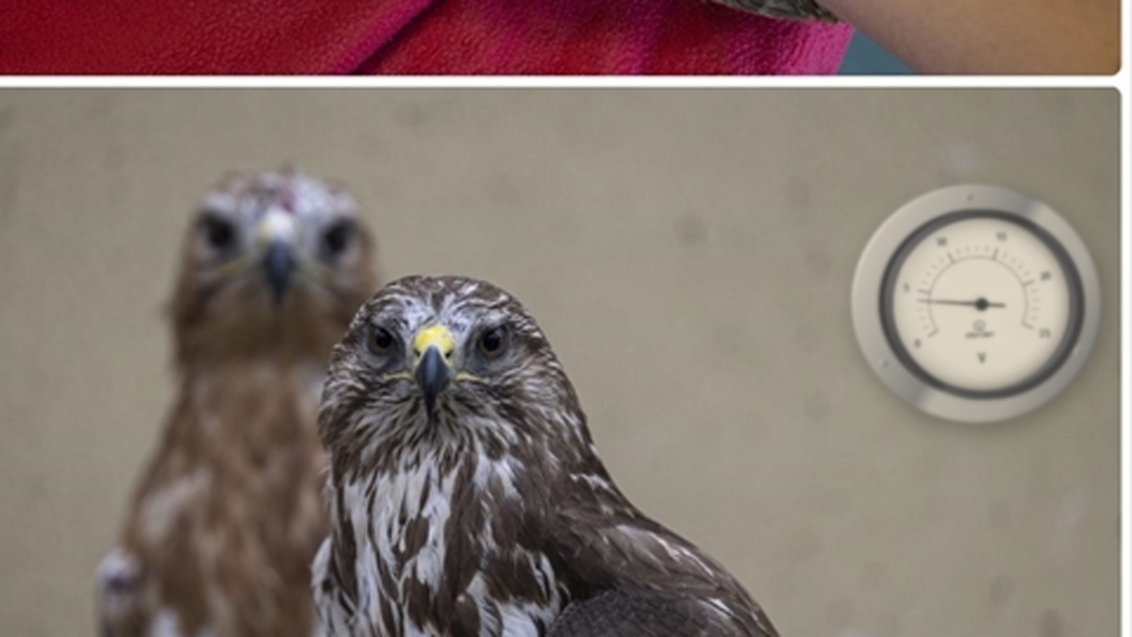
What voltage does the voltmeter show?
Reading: 4 V
